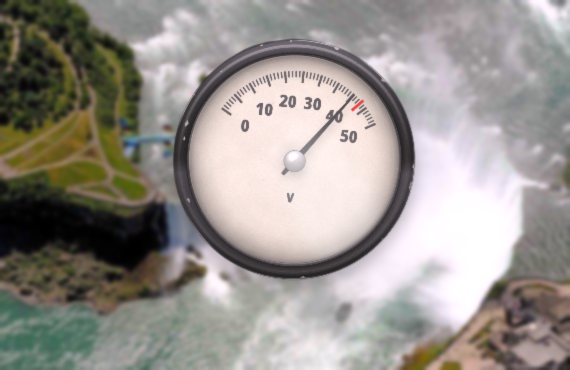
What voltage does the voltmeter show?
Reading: 40 V
